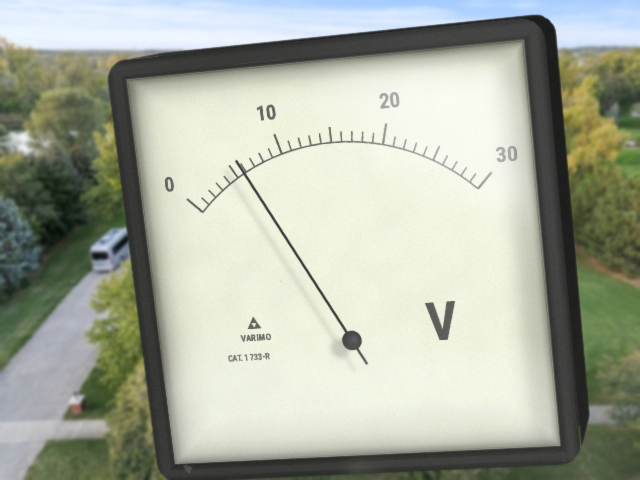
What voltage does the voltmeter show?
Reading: 6 V
